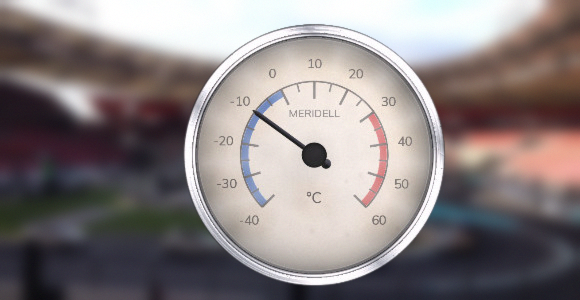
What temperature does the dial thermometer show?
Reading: -10 °C
